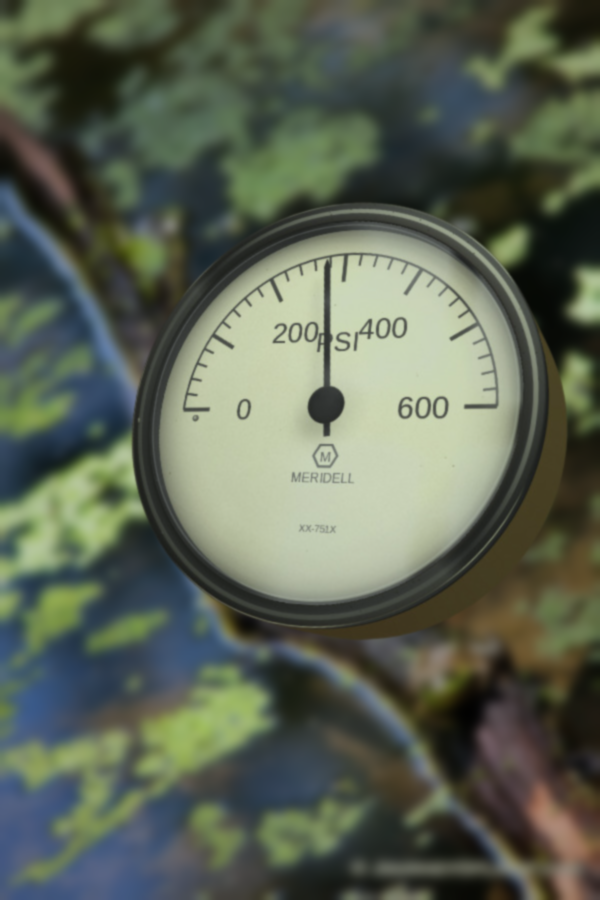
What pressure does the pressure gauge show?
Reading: 280 psi
